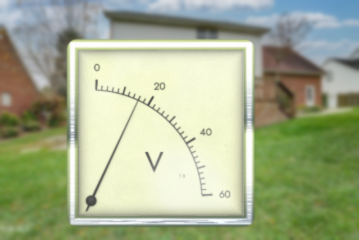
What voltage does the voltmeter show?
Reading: 16 V
